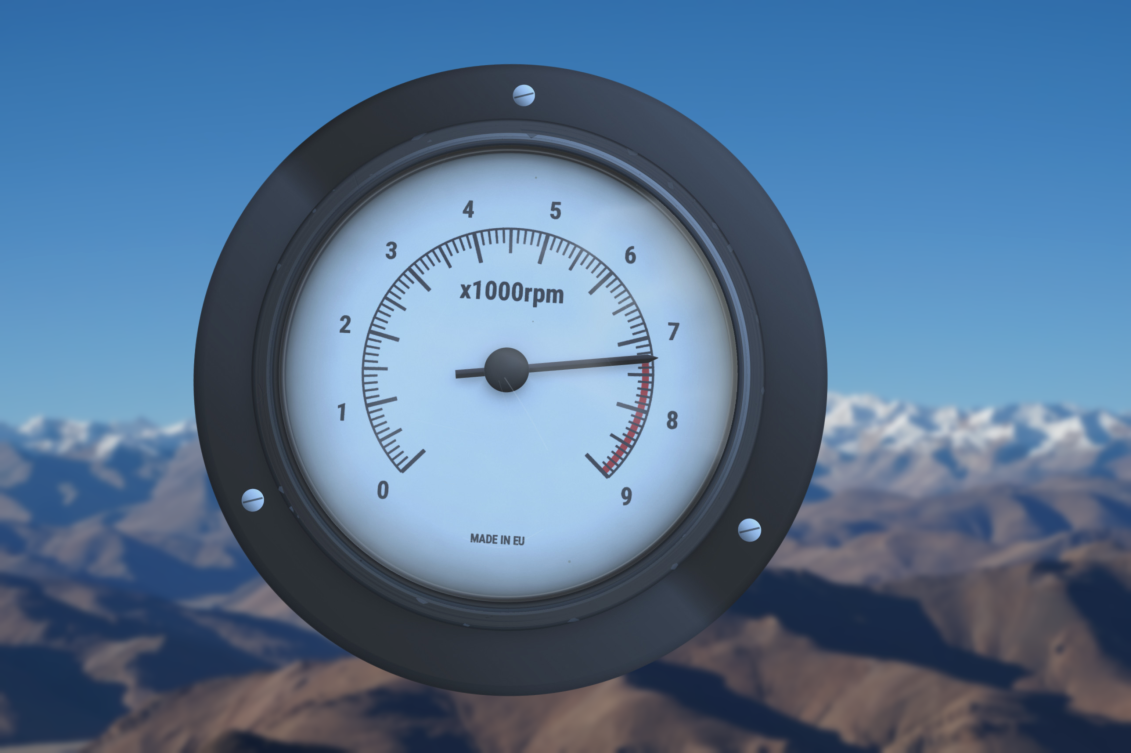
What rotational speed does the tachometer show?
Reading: 7300 rpm
